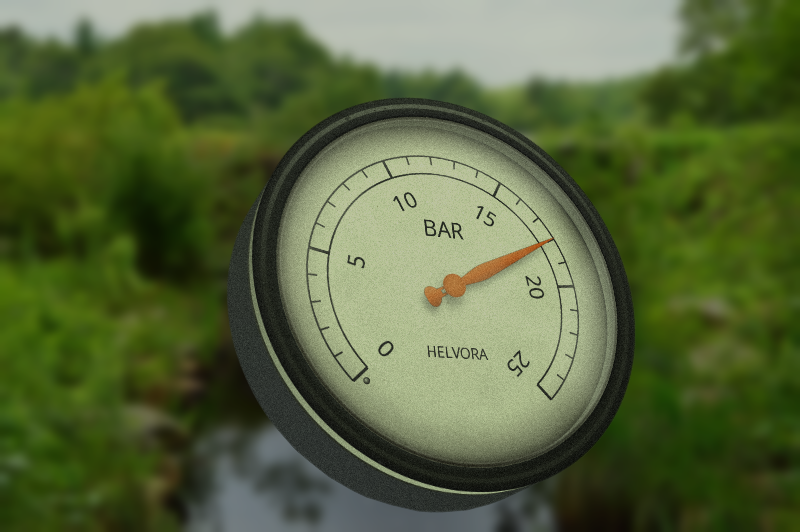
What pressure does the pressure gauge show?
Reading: 18 bar
